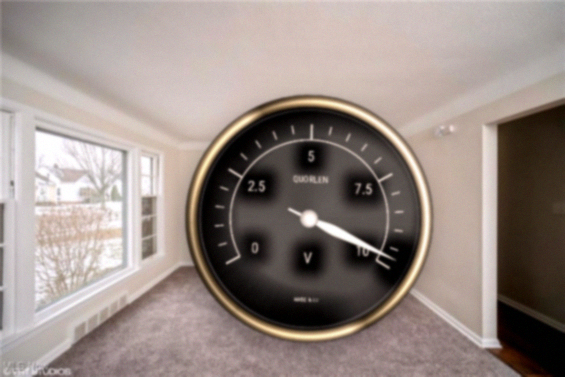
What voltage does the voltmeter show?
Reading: 9.75 V
